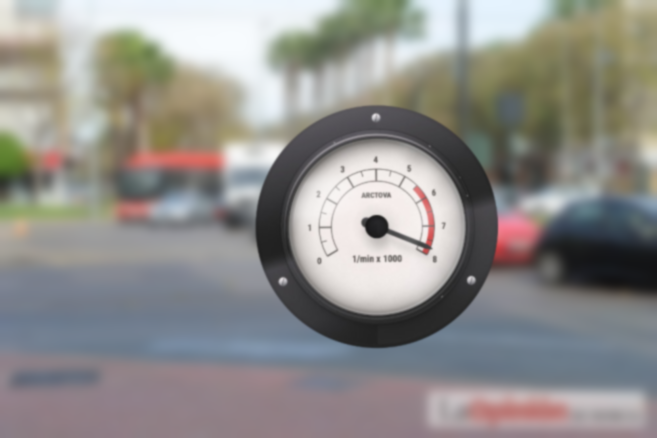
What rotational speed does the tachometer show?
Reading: 7750 rpm
